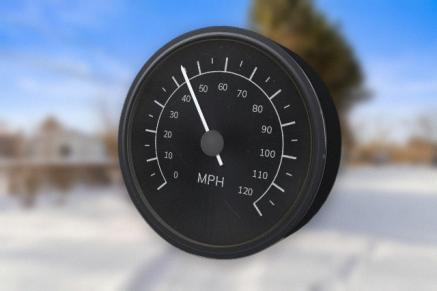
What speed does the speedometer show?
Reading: 45 mph
